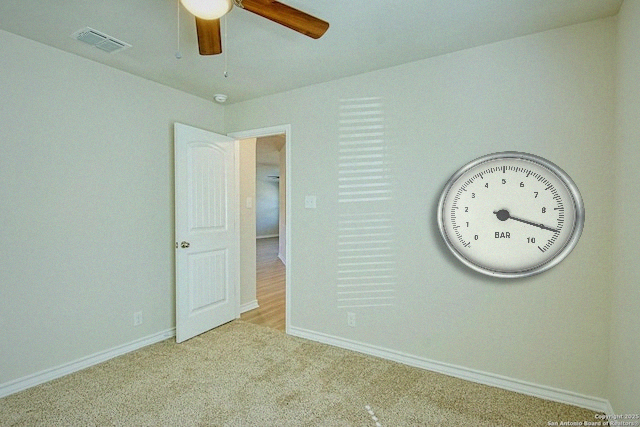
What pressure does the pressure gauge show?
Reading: 9 bar
